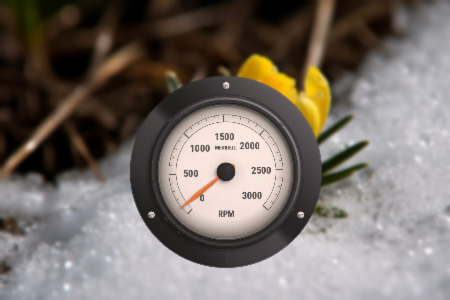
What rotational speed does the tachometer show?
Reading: 100 rpm
